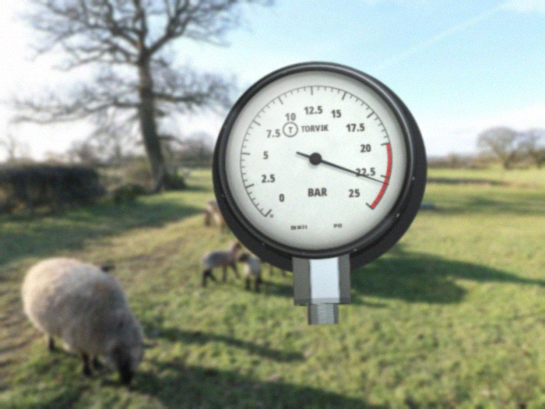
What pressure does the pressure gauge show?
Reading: 23 bar
